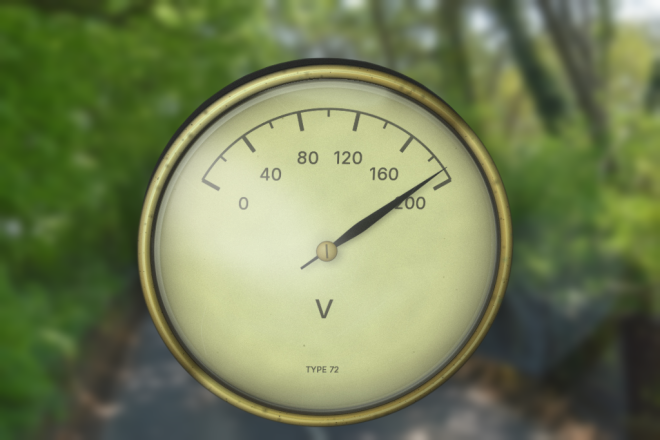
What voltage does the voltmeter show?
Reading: 190 V
